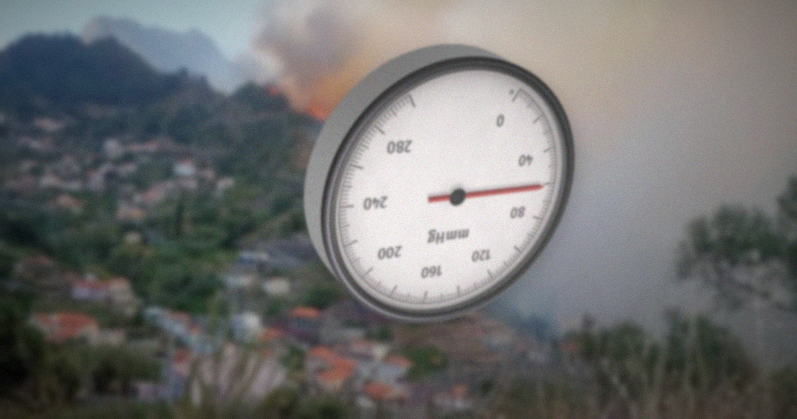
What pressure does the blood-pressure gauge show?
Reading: 60 mmHg
